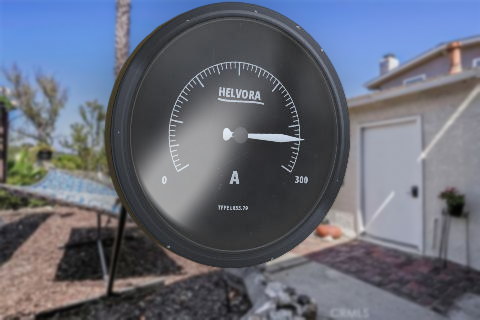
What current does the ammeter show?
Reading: 265 A
